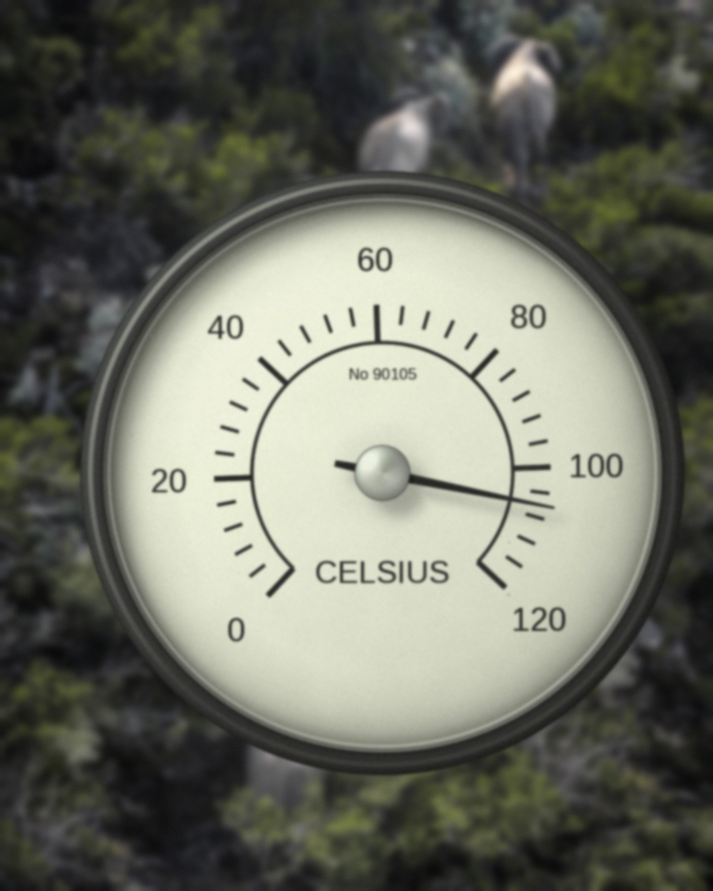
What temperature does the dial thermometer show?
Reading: 106 °C
